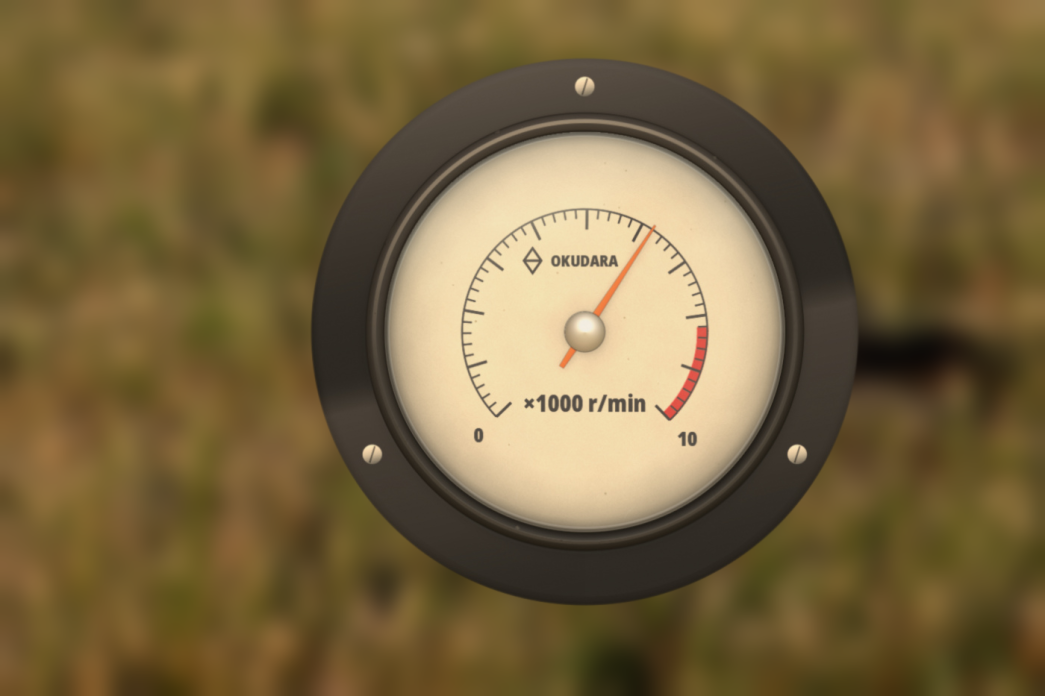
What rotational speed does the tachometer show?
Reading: 6200 rpm
